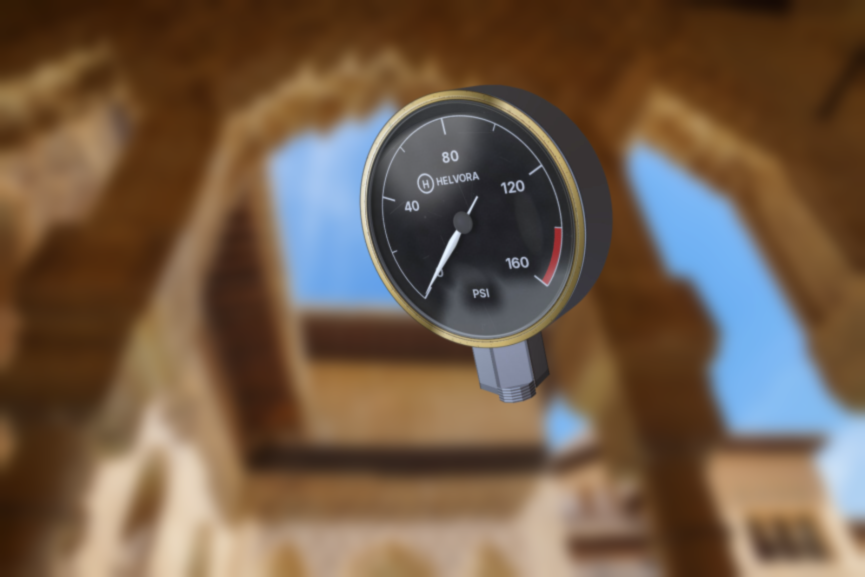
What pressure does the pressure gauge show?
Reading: 0 psi
